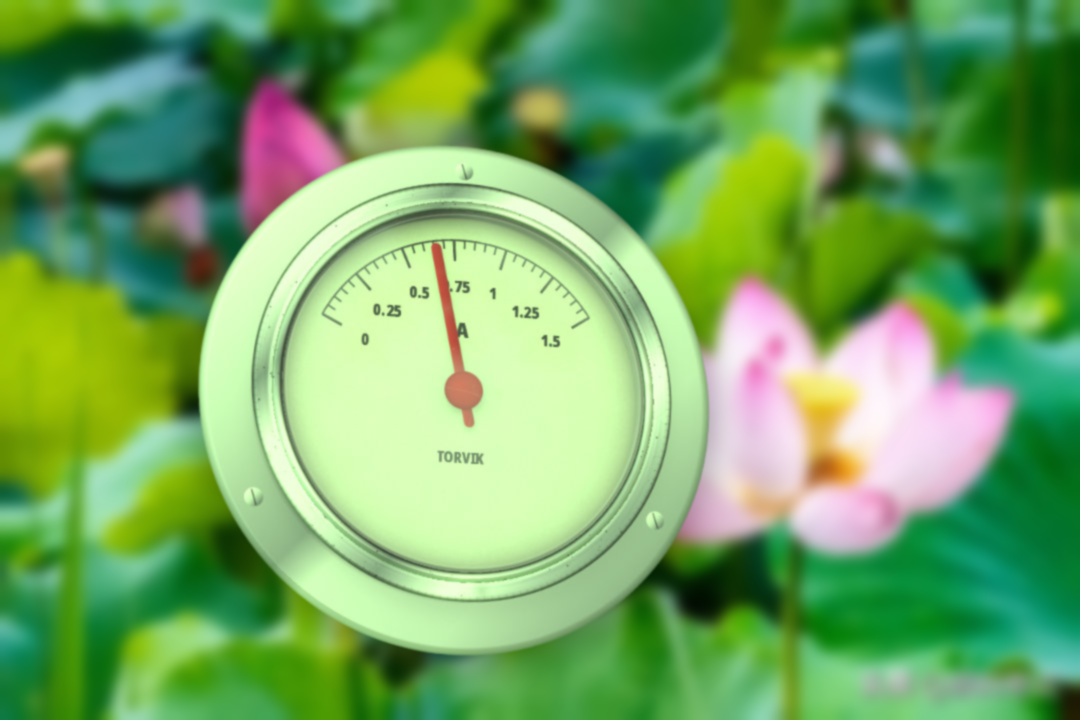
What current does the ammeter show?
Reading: 0.65 A
